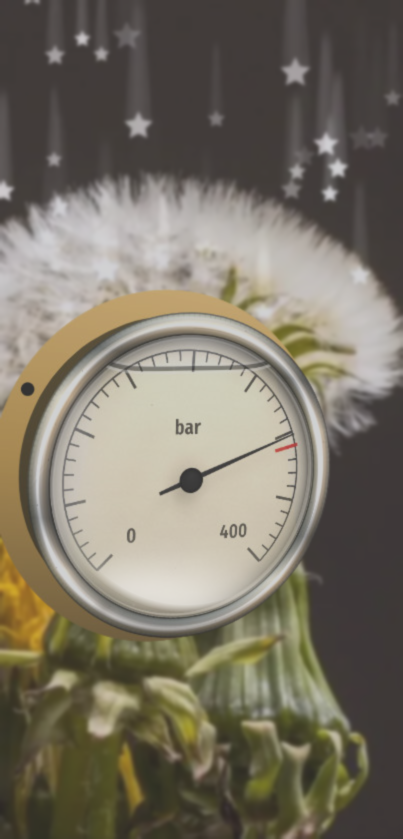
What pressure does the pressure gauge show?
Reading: 300 bar
